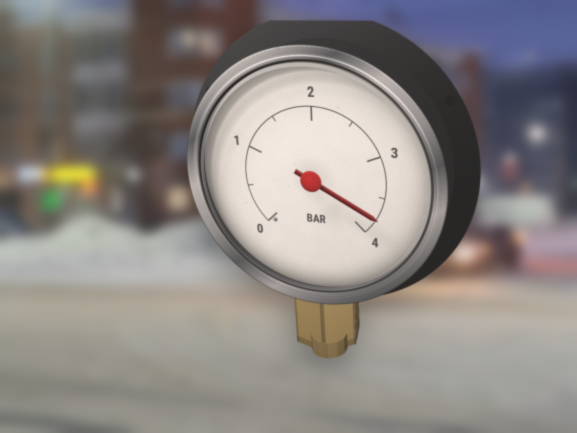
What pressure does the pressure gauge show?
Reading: 3.75 bar
